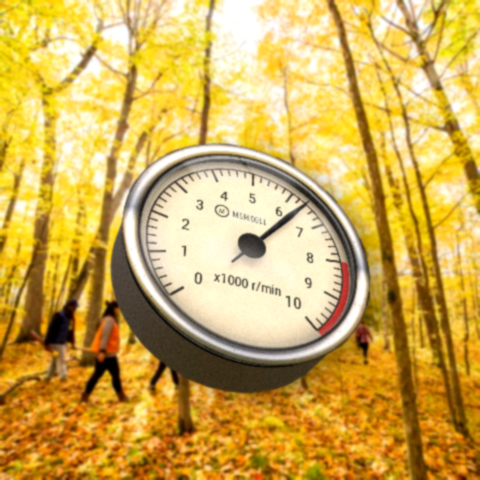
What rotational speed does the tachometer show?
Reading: 6400 rpm
